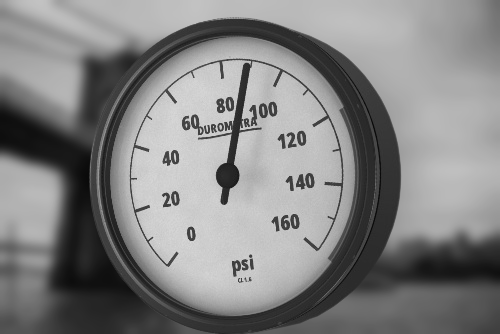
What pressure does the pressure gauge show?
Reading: 90 psi
